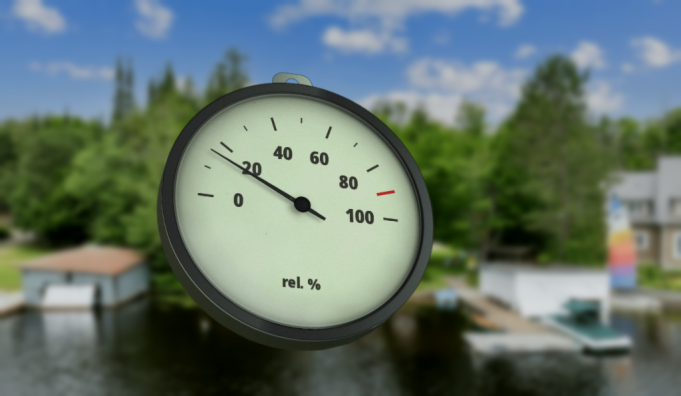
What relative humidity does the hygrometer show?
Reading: 15 %
